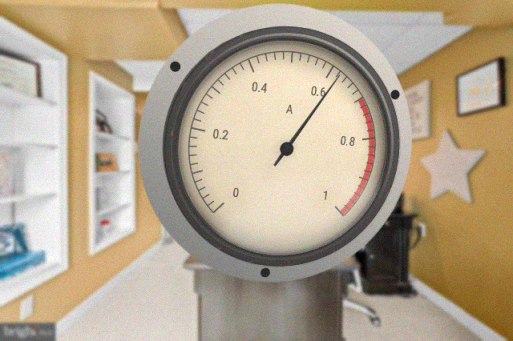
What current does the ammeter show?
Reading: 0.62 A
